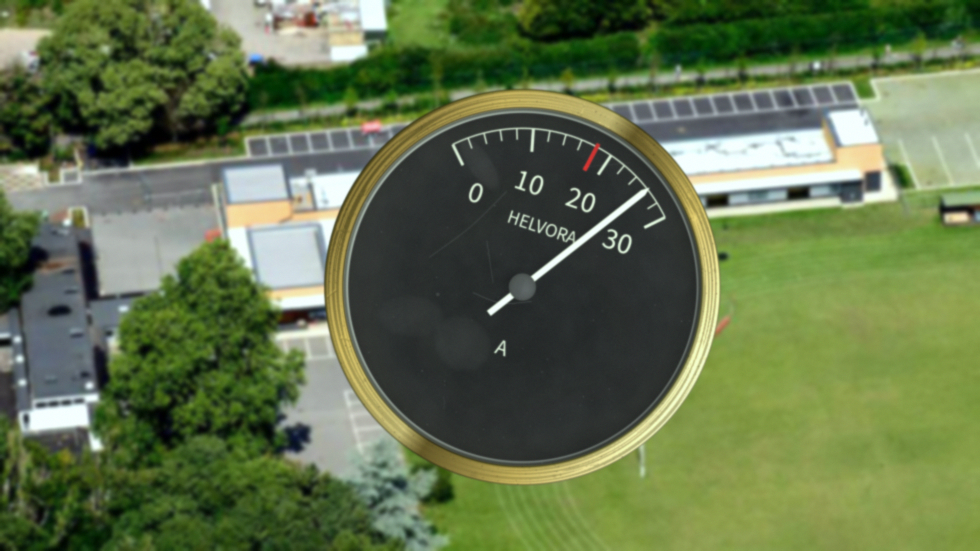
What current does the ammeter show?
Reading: 26 A
